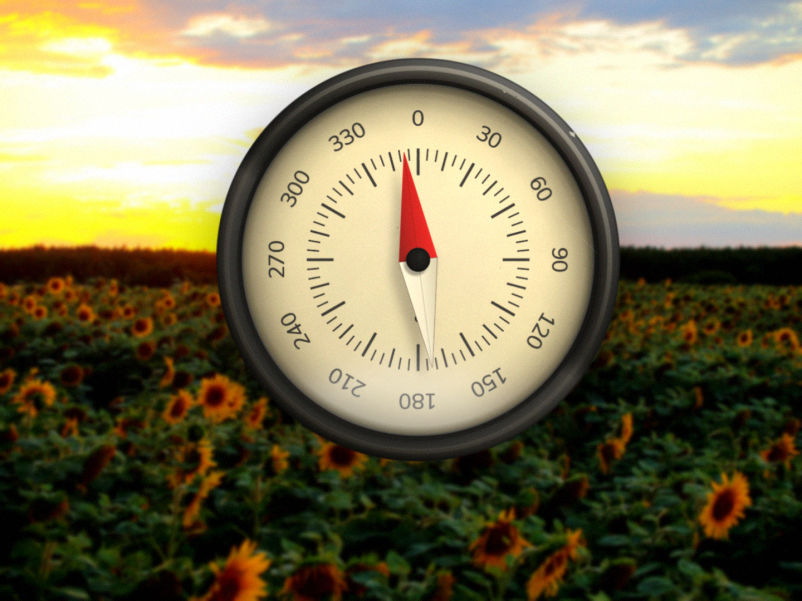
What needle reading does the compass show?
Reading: 352.5 °
